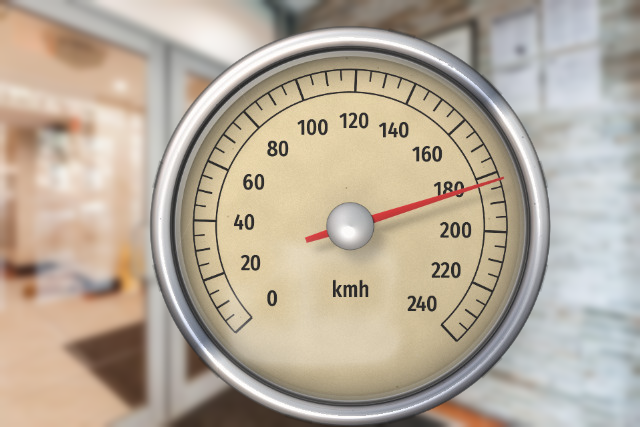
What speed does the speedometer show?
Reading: 182.5 km/h
